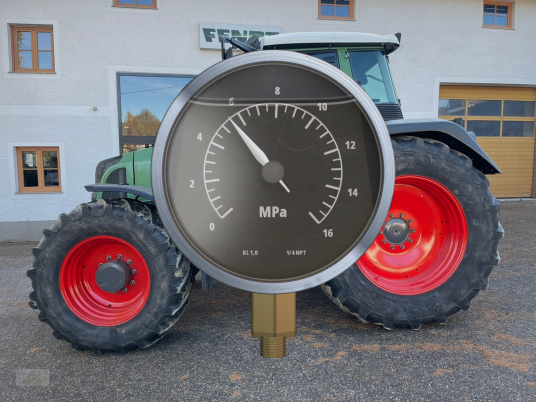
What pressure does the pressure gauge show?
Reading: 5.5 MPa
